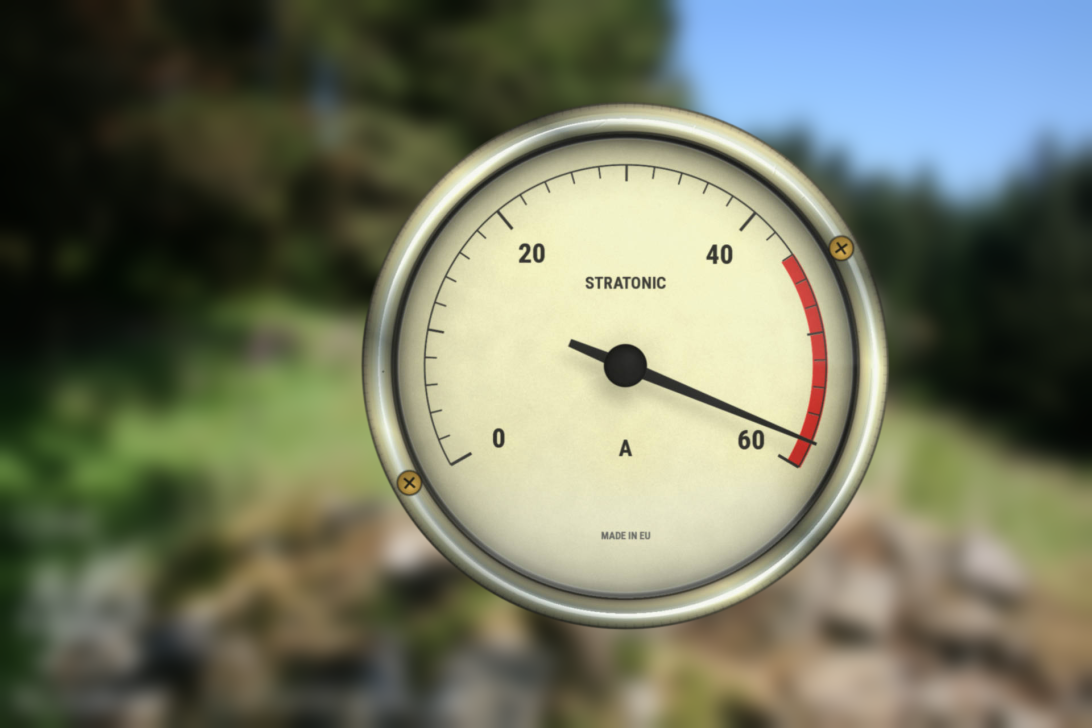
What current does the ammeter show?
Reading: 58 A
